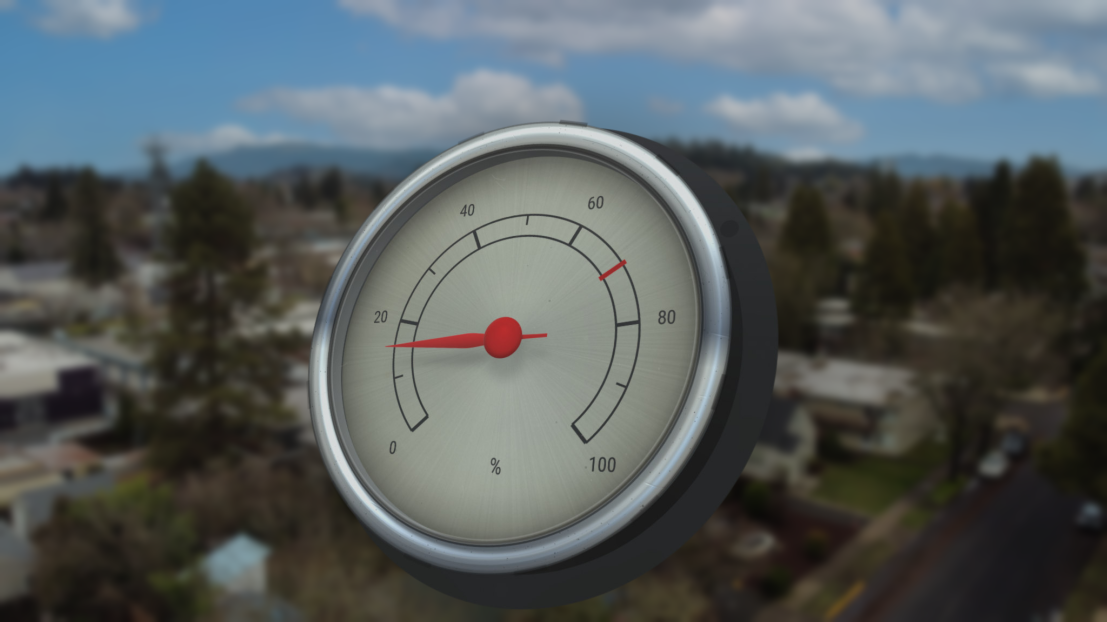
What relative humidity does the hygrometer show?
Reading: 15 %
